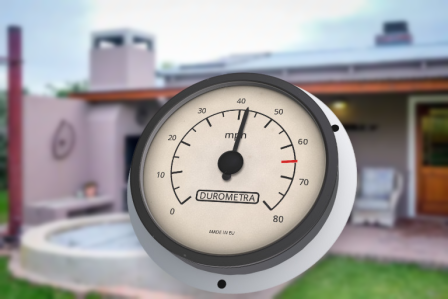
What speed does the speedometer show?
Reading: 42.5 mph
